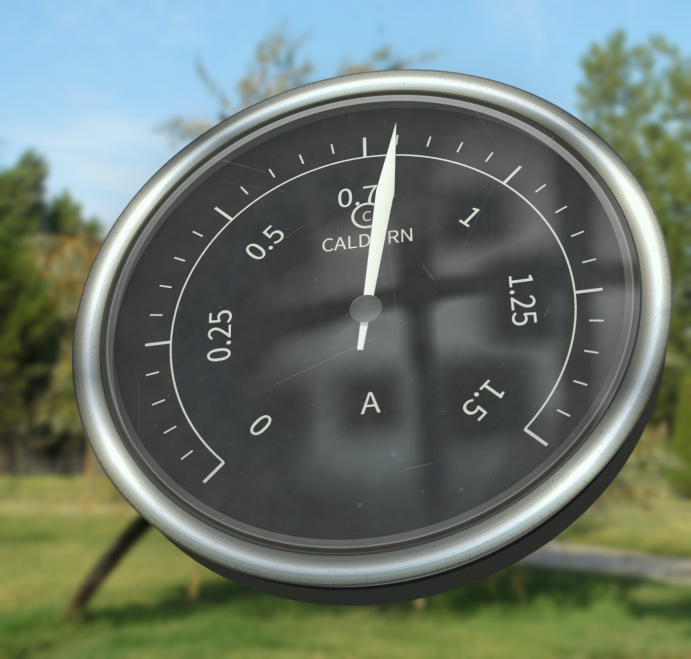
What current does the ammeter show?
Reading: 0.8 A
